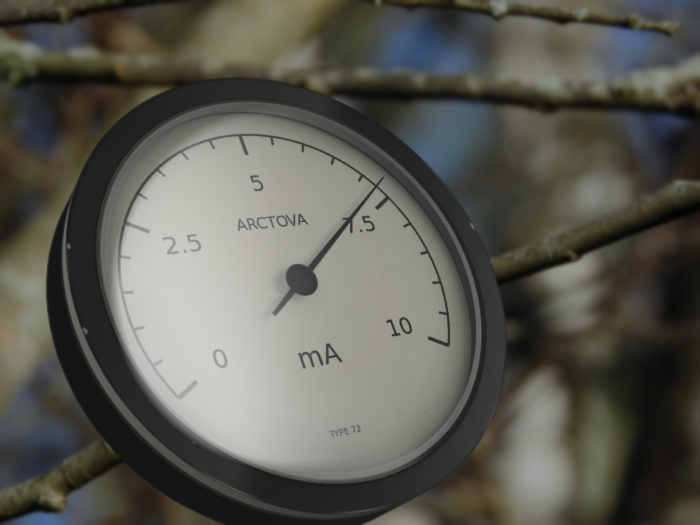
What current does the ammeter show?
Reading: 7.25 mA
